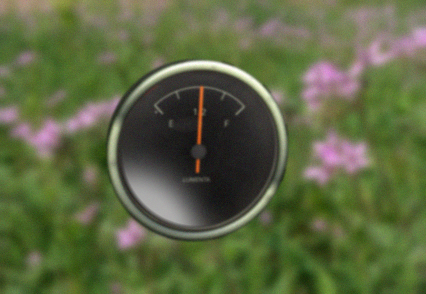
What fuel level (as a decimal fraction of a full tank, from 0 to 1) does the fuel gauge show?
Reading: 0.5
